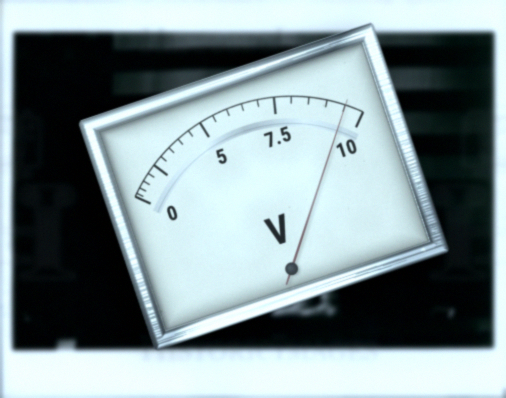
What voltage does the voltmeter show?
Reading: 9.5 V
